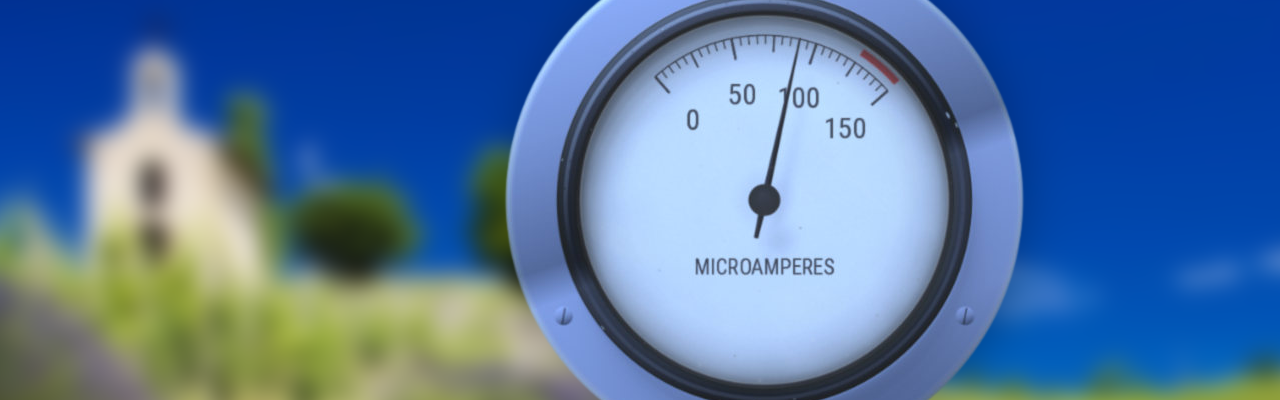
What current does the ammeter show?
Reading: 90 µA
